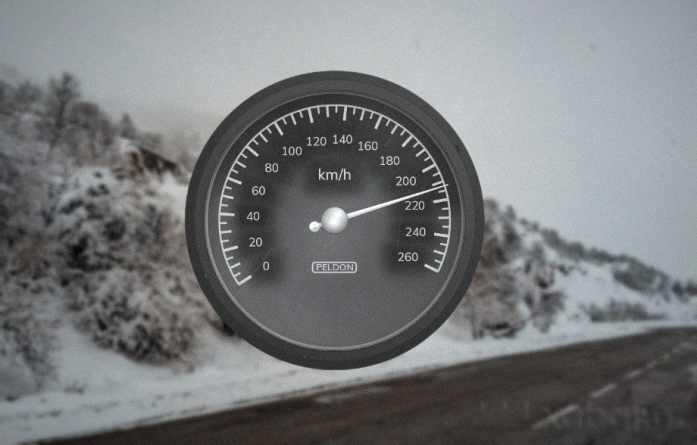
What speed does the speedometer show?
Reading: 212.5 km/h
